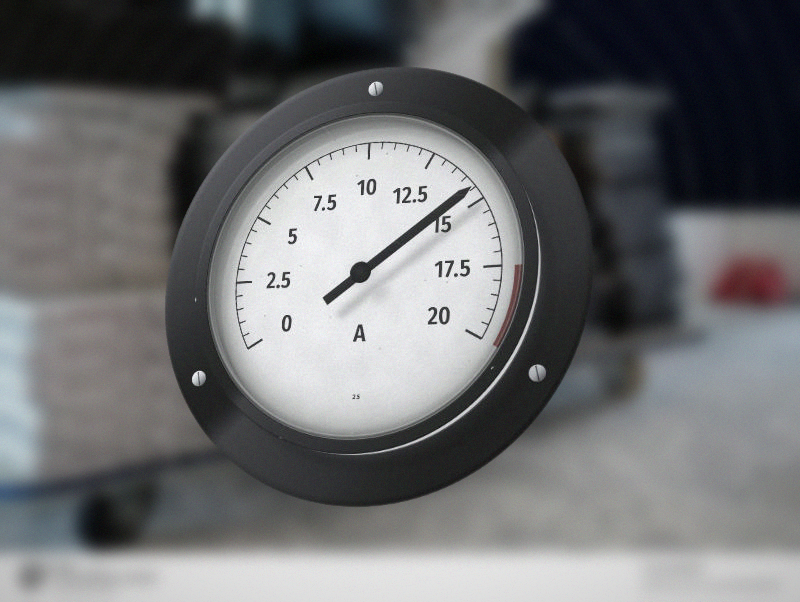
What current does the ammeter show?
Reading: 14.5 A
